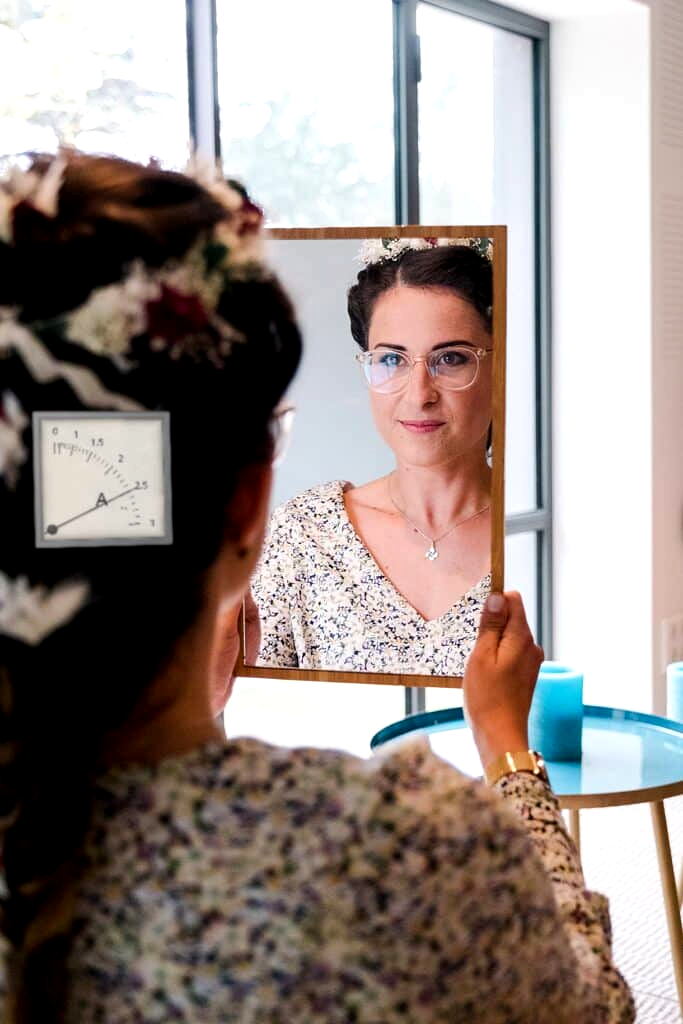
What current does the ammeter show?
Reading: 2.5 A
